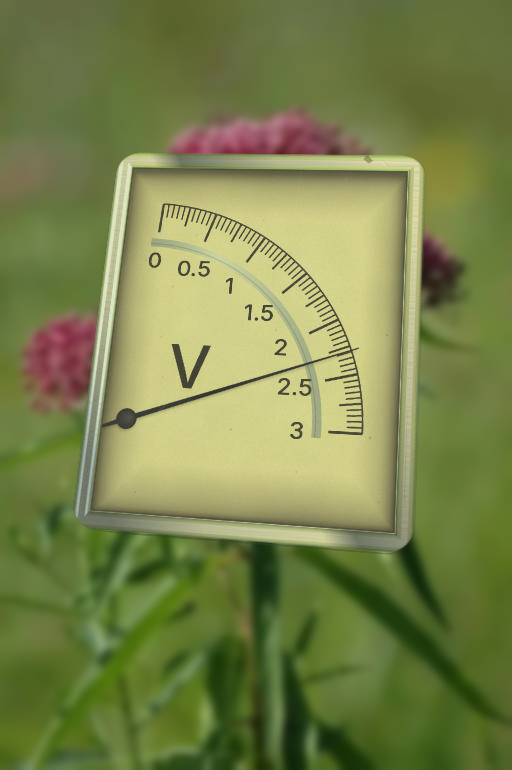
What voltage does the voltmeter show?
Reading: 2.3 V
